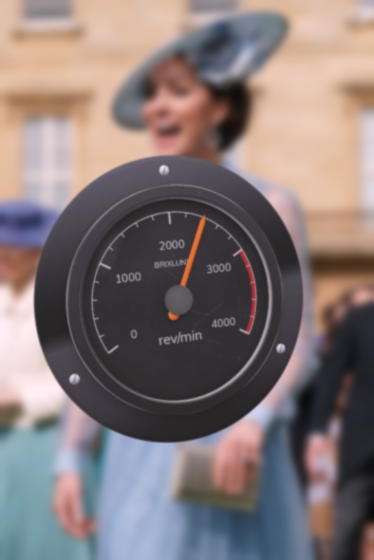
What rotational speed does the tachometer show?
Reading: 2400 rpm
